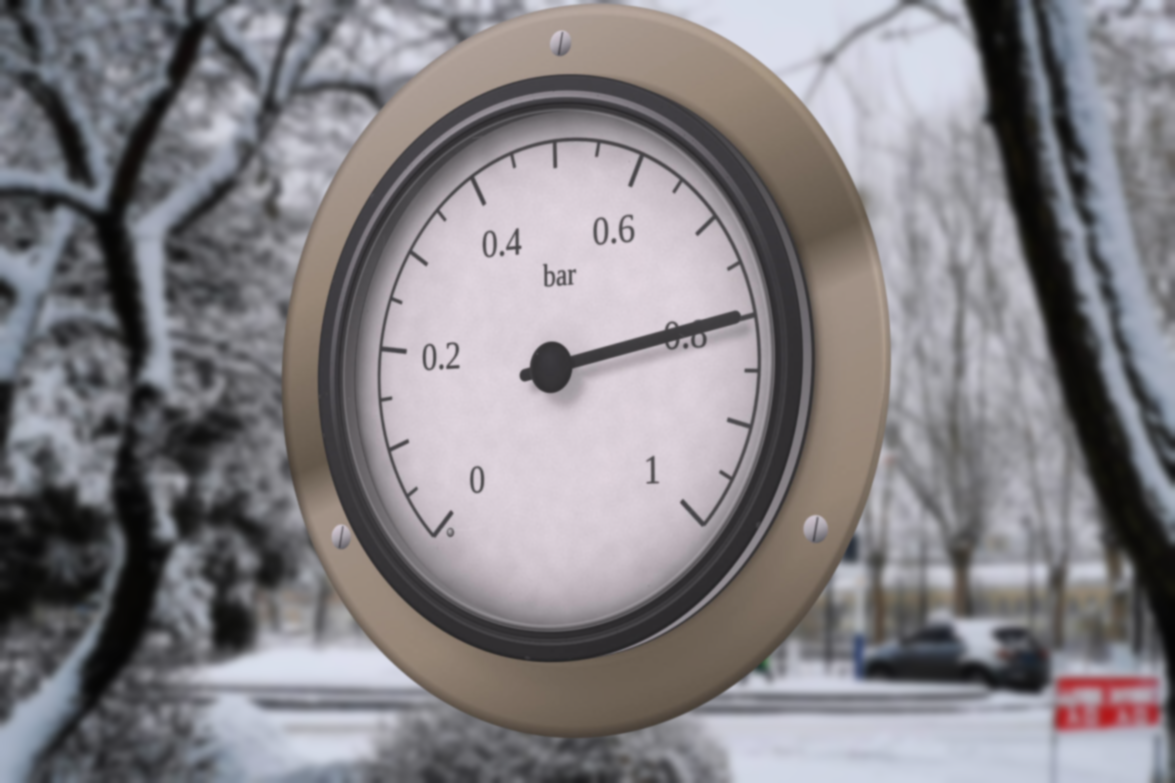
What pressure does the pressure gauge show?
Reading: 0.8 bar
